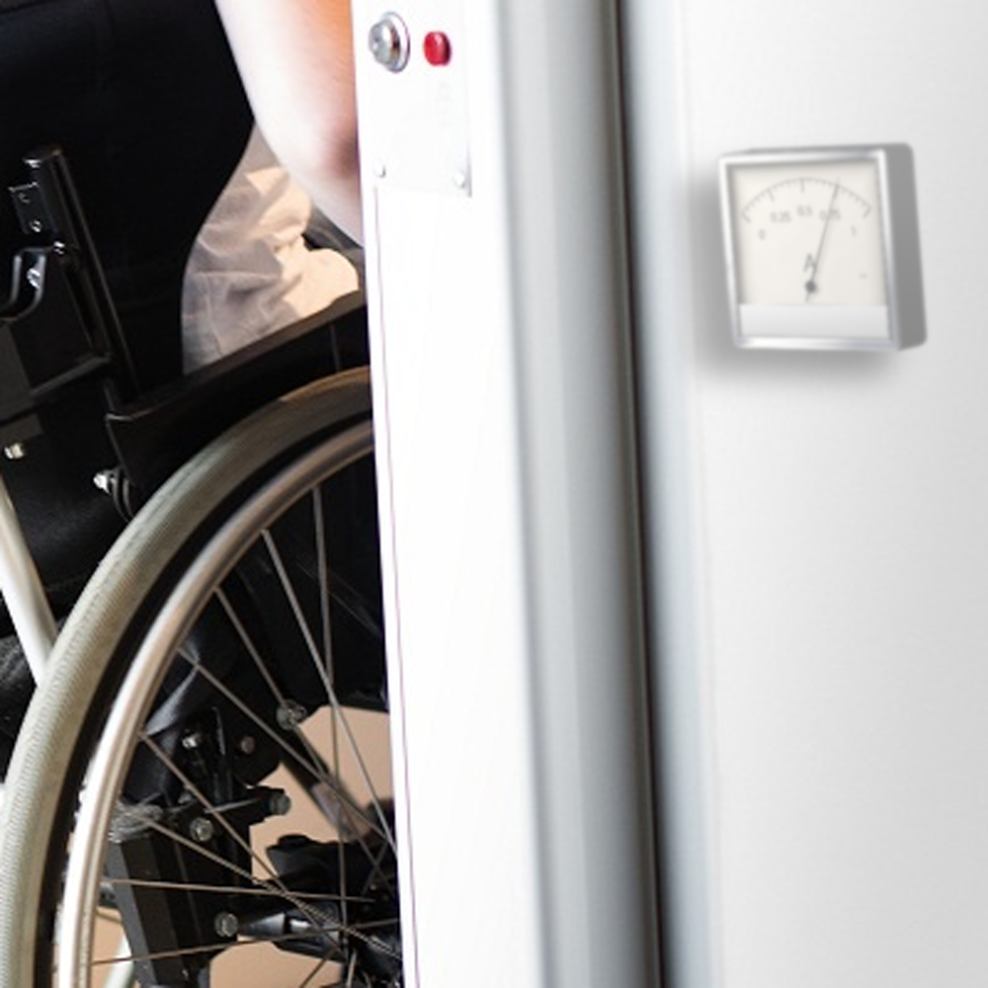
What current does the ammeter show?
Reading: 0.75 A
